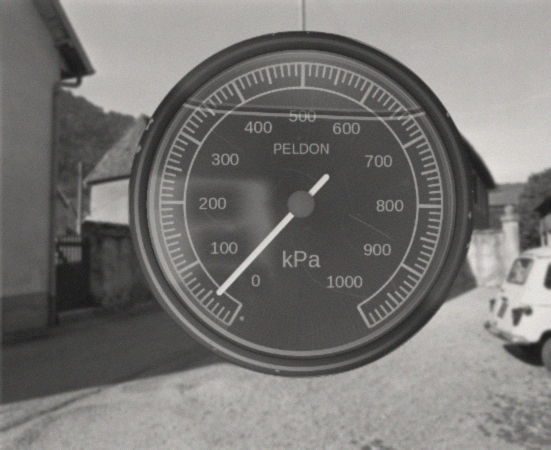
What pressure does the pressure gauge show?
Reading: 40 kPa
